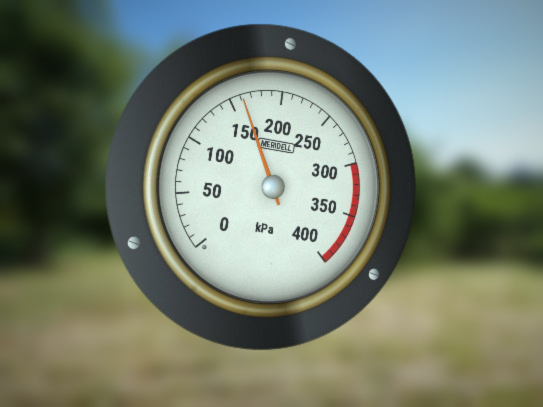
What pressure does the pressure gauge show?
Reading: 160 kPa
